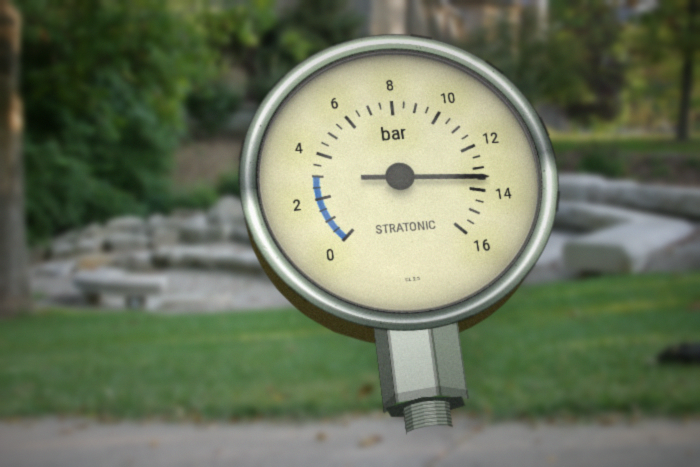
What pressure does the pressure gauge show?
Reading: 13.5 bar
